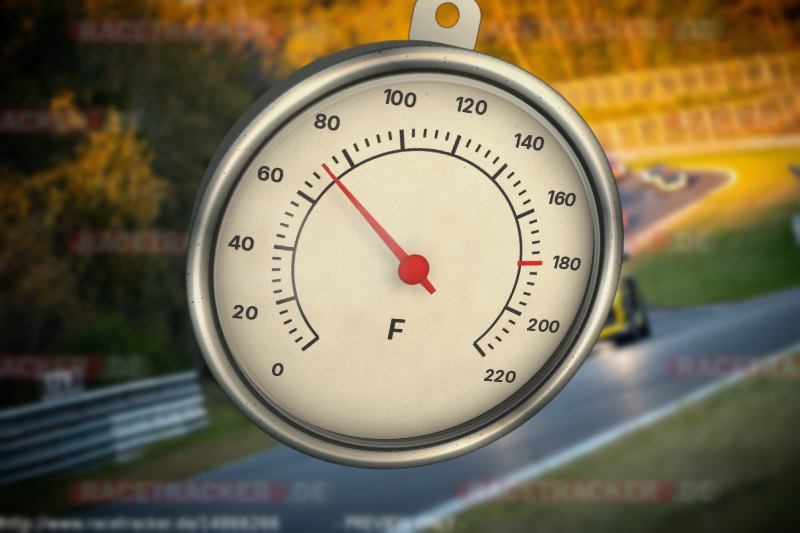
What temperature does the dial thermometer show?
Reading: 72 °F
